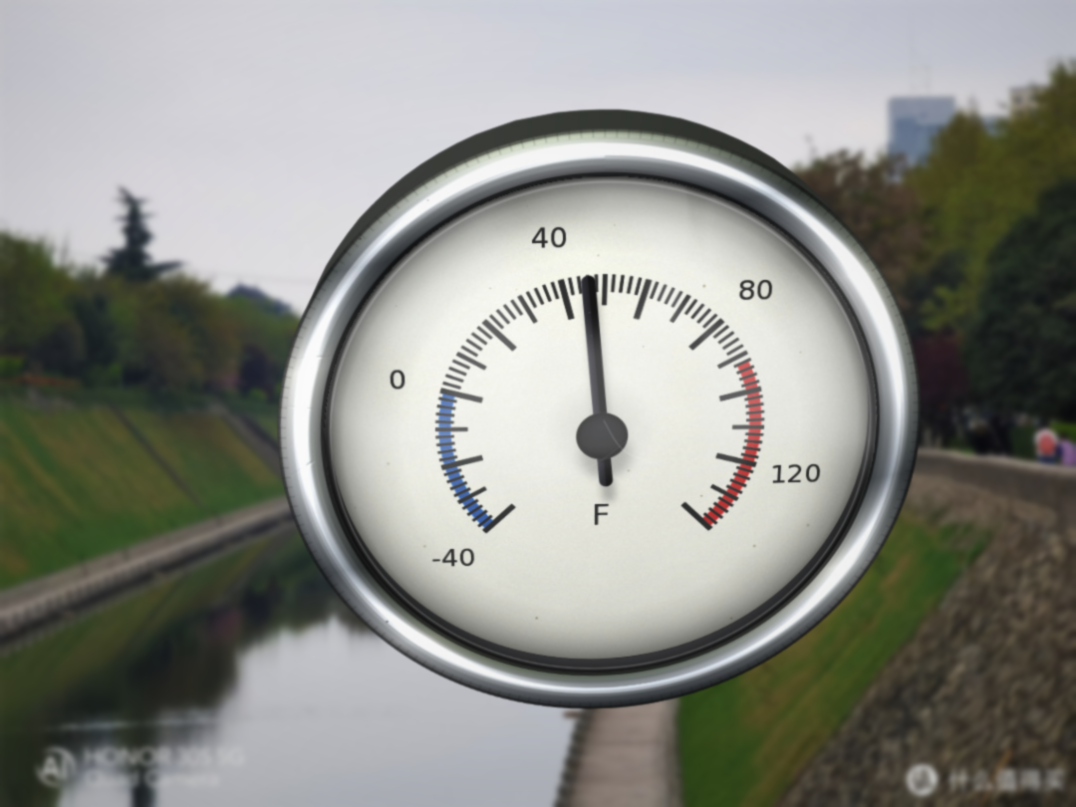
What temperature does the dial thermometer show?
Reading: 46 °F
